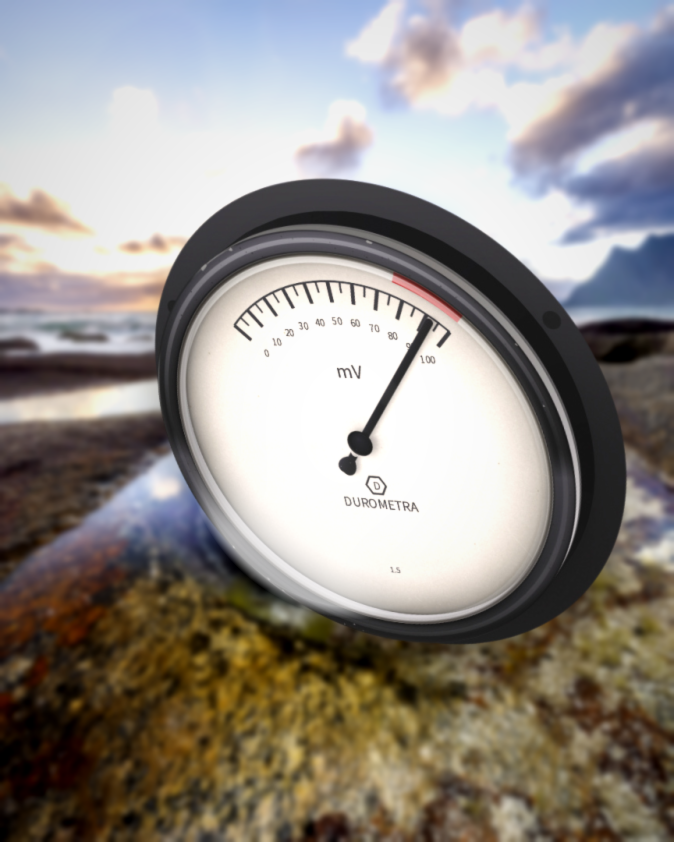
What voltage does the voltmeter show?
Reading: 92.5 mV
